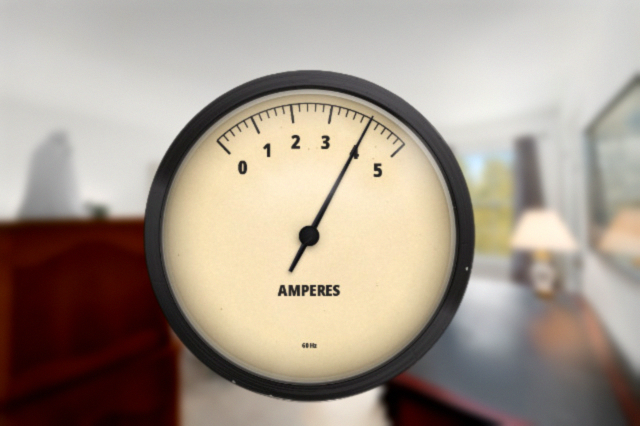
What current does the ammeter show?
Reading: 4 A
